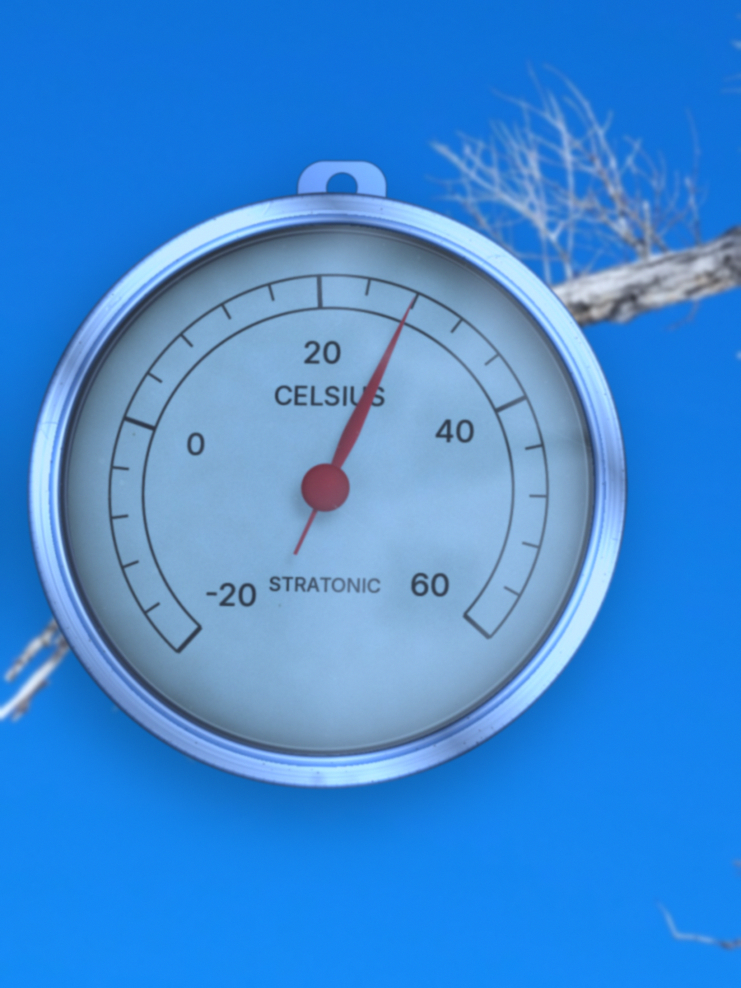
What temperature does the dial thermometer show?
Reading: 28 °C
